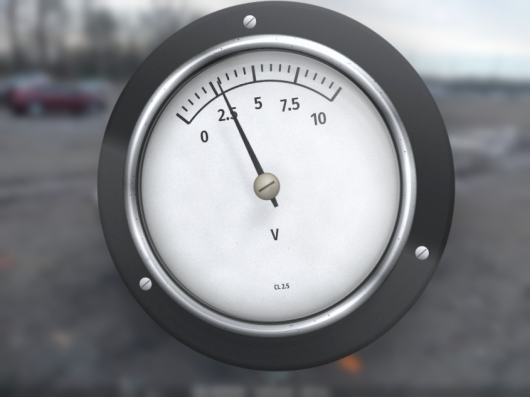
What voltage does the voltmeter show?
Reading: 3 V
